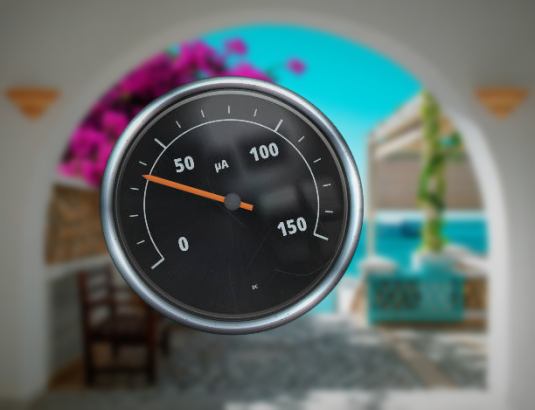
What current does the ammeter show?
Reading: 35 µA
